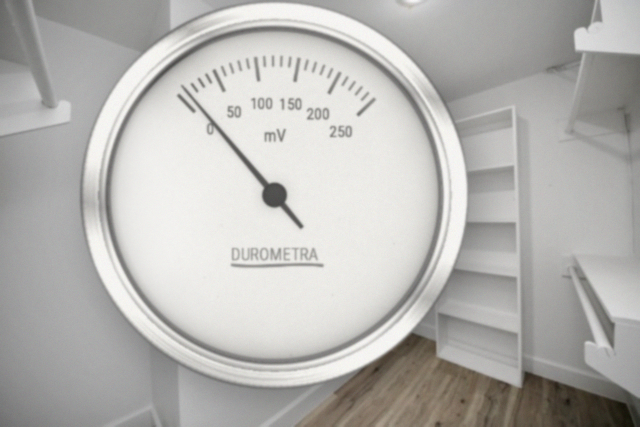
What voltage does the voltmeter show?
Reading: 10 mV
